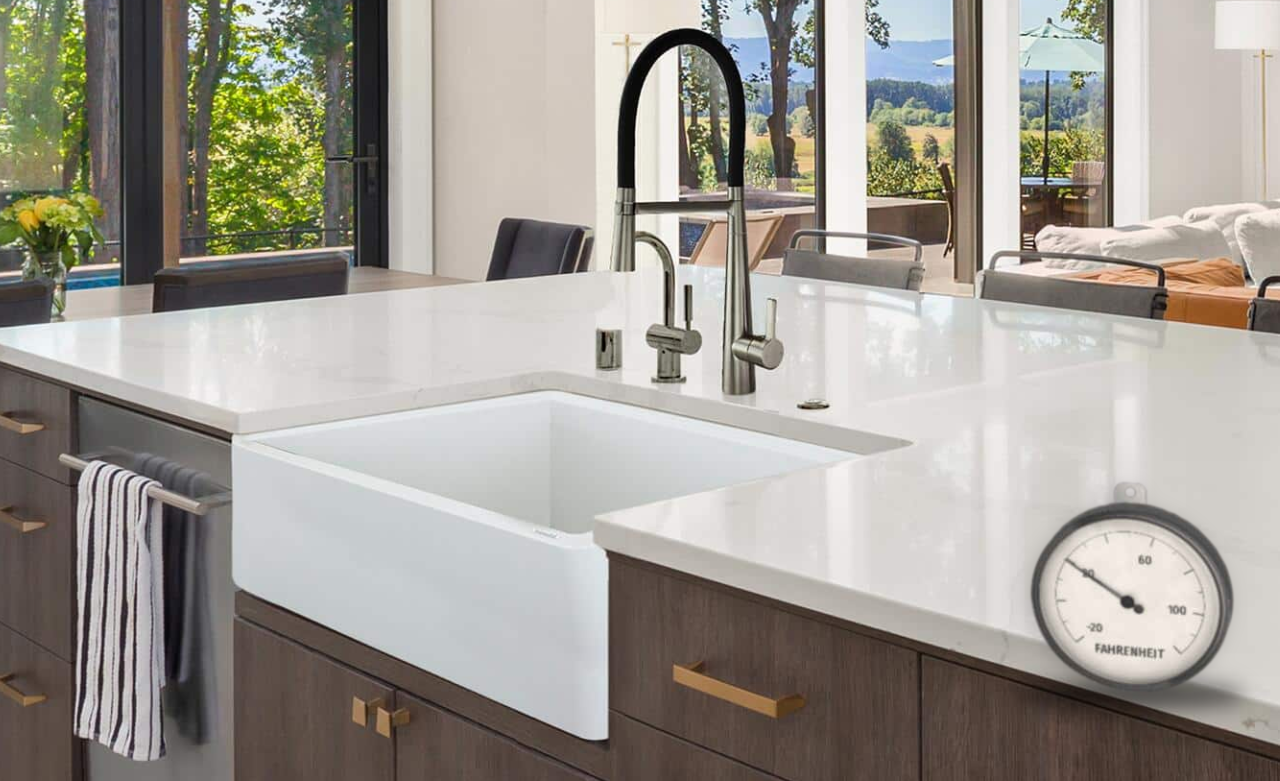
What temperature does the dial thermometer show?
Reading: 20 °F
